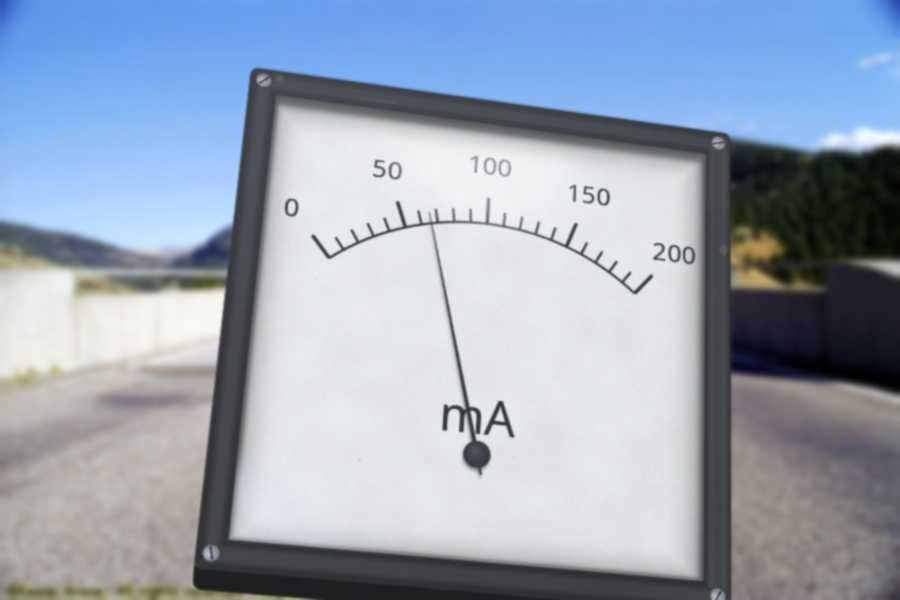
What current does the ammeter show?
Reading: 65 mA
